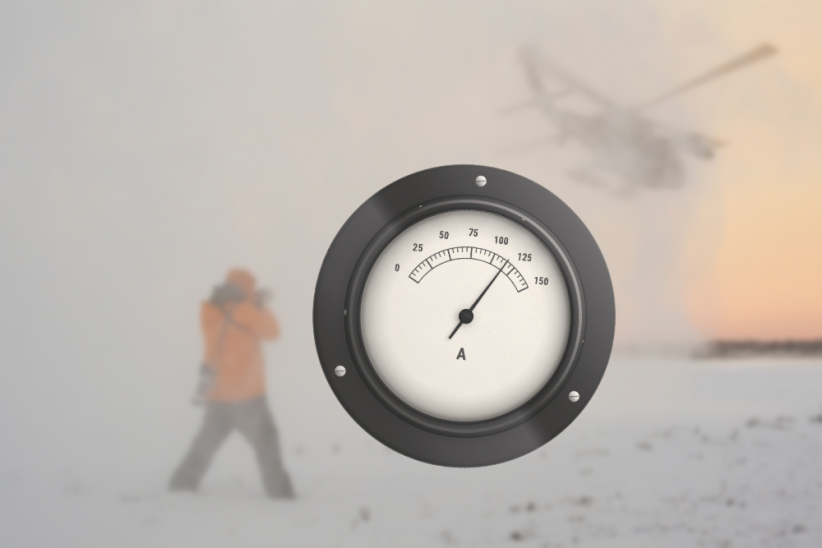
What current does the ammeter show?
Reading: 115 A
